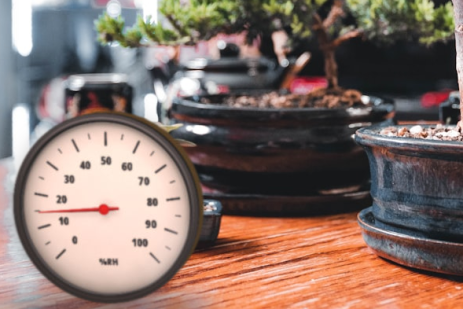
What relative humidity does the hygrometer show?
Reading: 15 %
